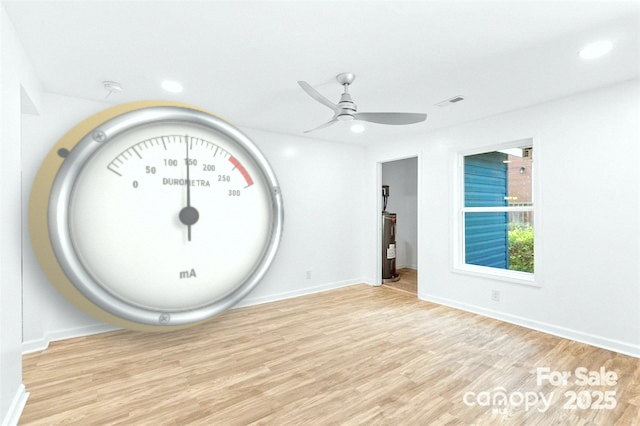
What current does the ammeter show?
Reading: 140 mA
